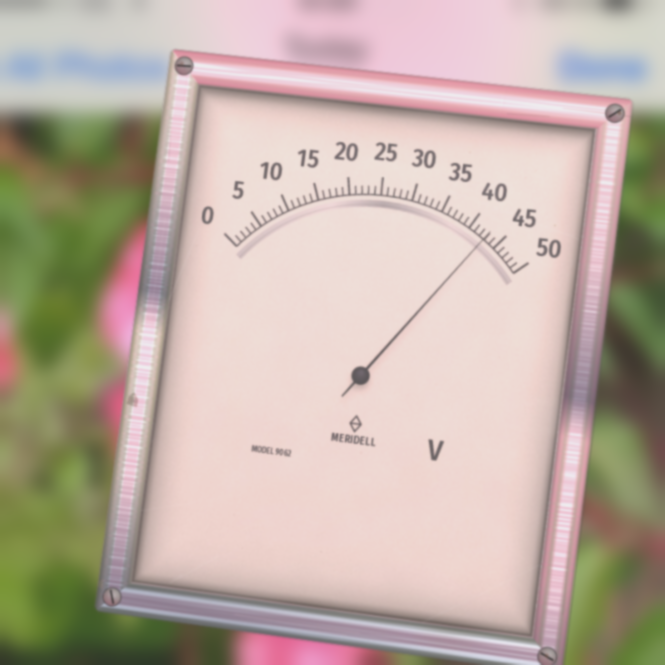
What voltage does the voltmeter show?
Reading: 43 V
